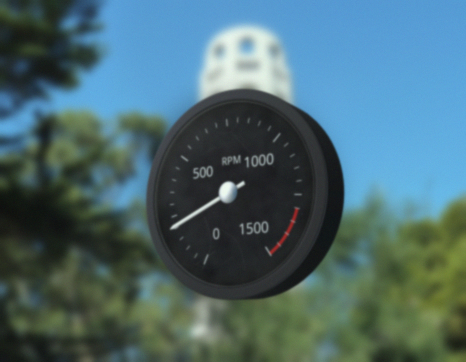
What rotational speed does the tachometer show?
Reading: 200 rpm
